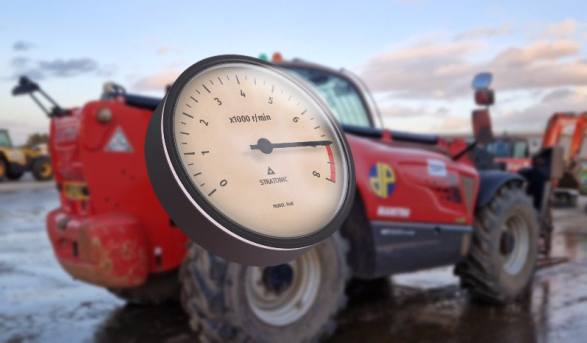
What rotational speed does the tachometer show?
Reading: 7000 rpm
